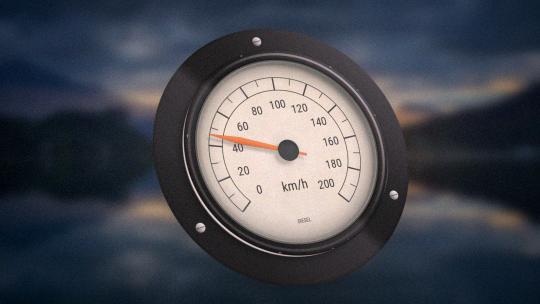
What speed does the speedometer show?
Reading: 45 km/h
